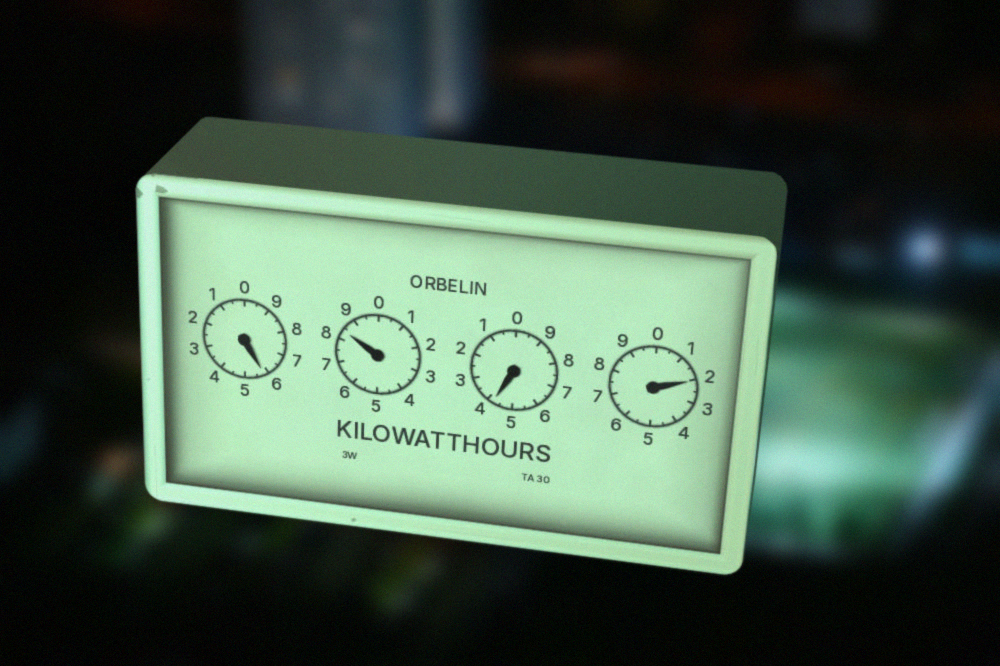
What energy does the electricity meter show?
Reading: 5842 kWh
